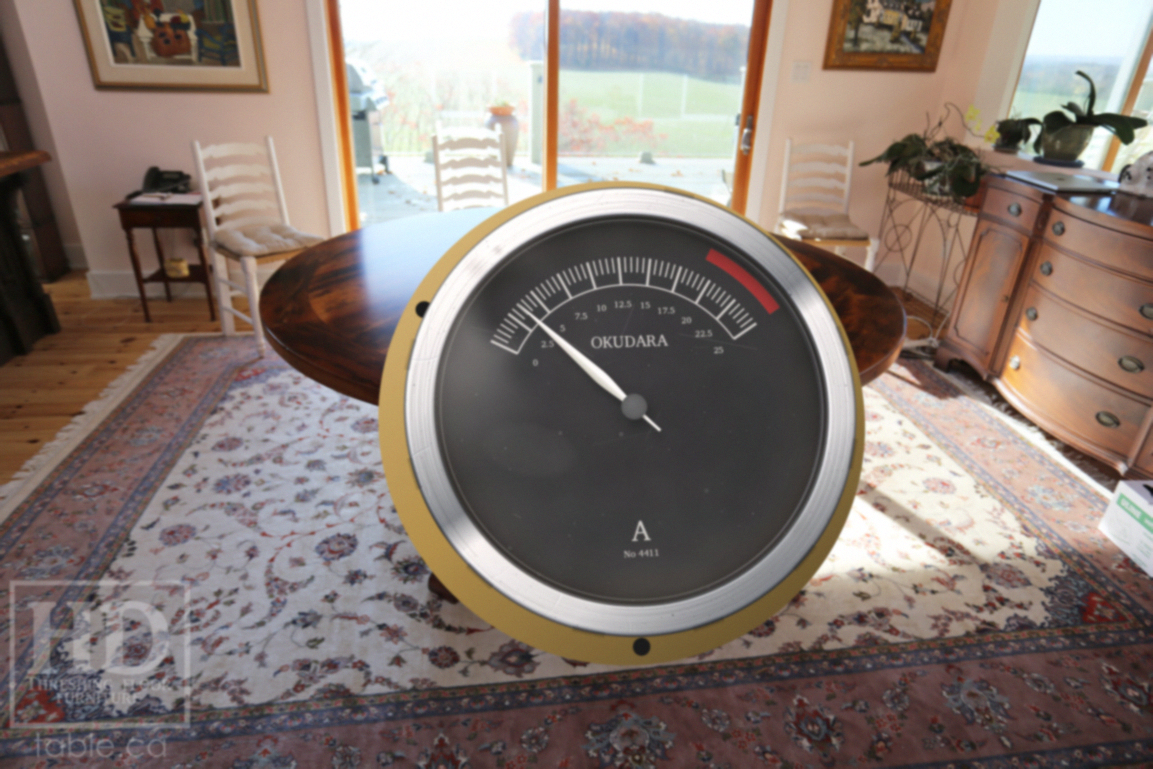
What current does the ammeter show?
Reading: 3.5 A
